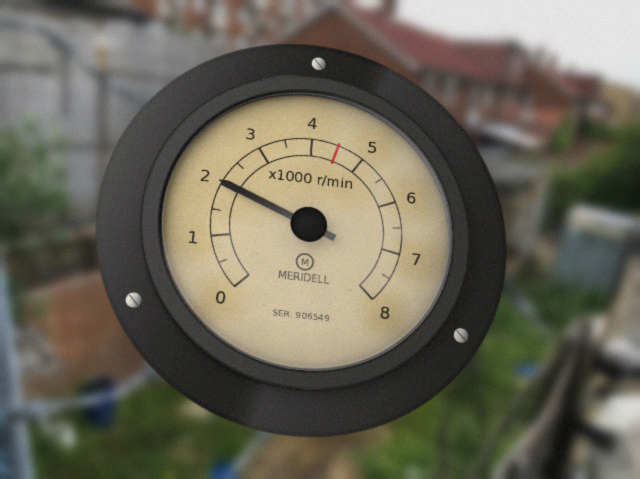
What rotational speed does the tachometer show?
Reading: 2000 rpm
